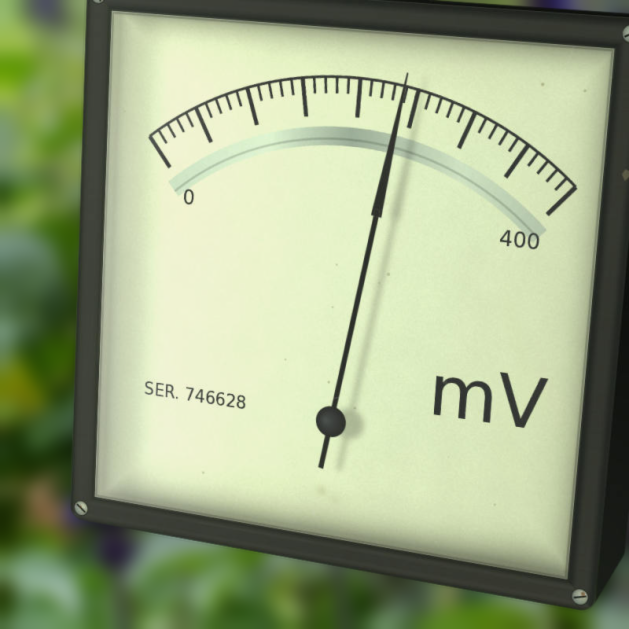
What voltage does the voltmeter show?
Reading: 240 mV
